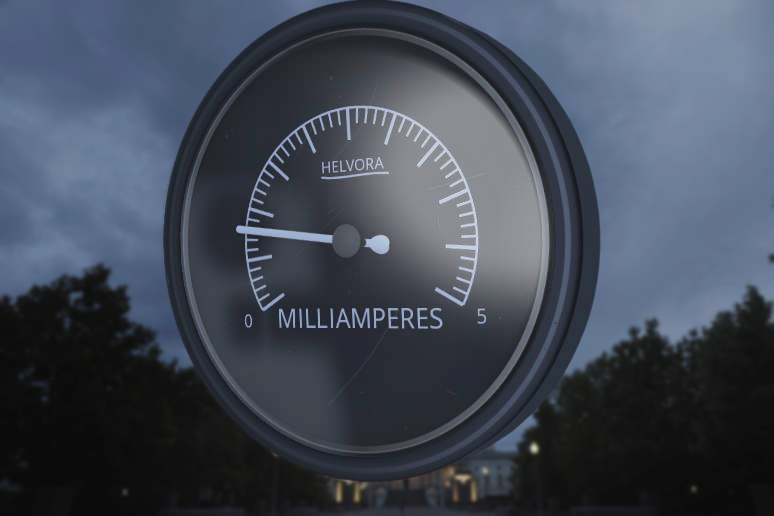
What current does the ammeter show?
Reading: 0.8 mA
